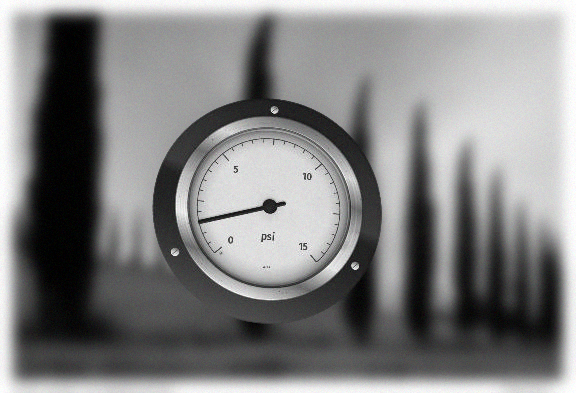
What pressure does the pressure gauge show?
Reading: 1.5 psi
